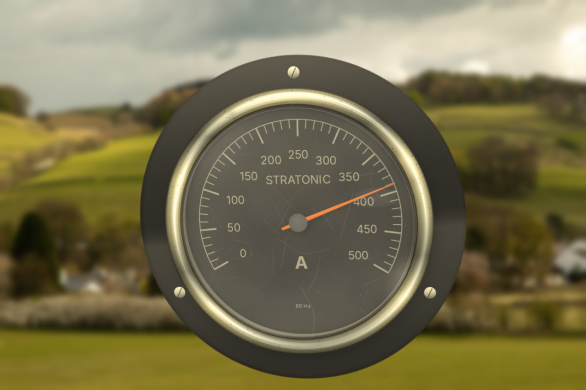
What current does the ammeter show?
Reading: 390 A
